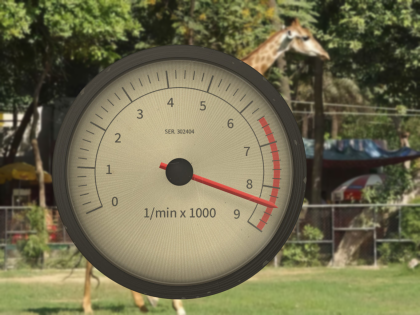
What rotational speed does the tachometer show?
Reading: 8400 rpm
